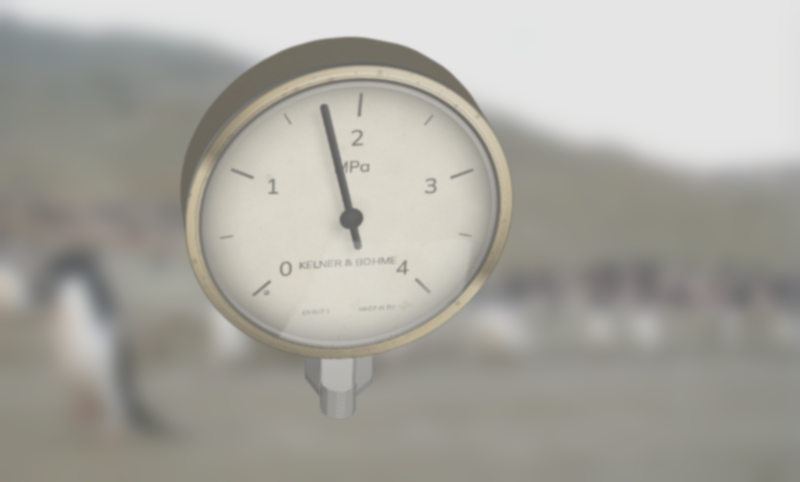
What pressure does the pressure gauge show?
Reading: 1.75 MPa
